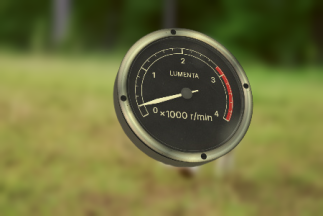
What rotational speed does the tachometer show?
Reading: 200 rpm
